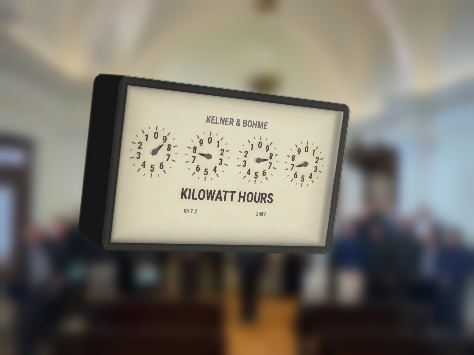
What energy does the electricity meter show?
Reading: 8777 kWh
